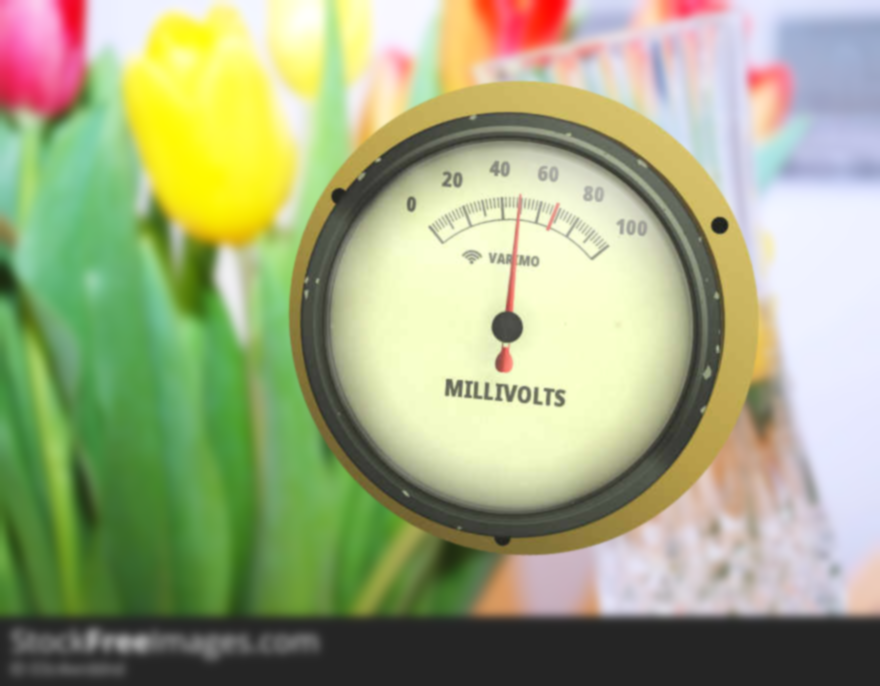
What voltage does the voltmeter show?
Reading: 50 mV
